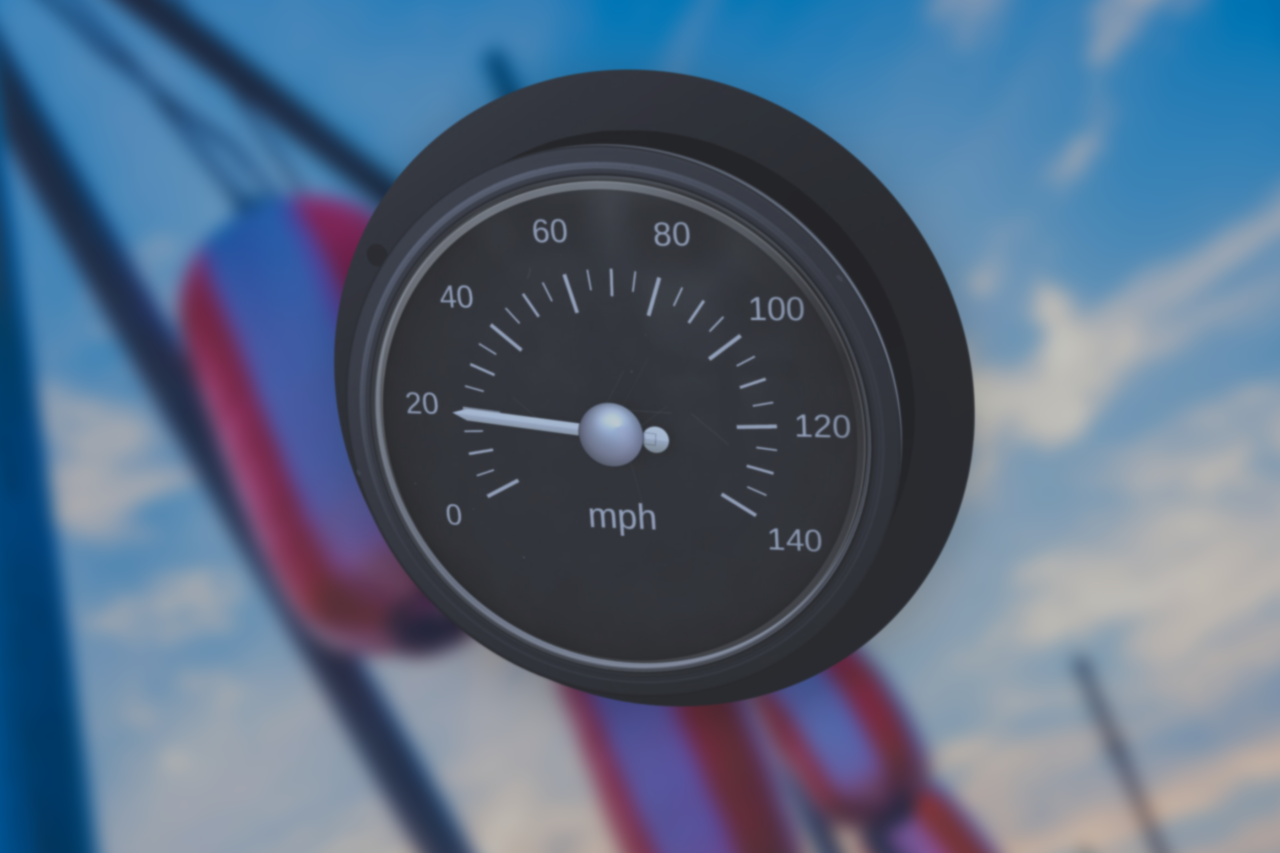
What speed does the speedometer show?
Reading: 20 mph
